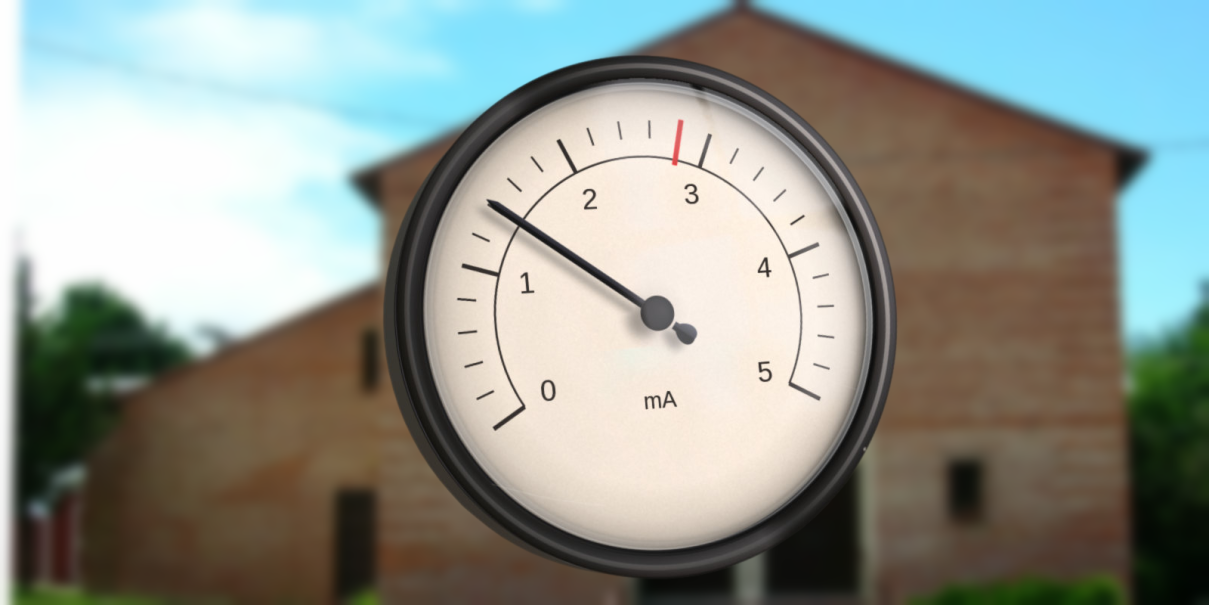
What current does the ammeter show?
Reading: 1.4 mA
